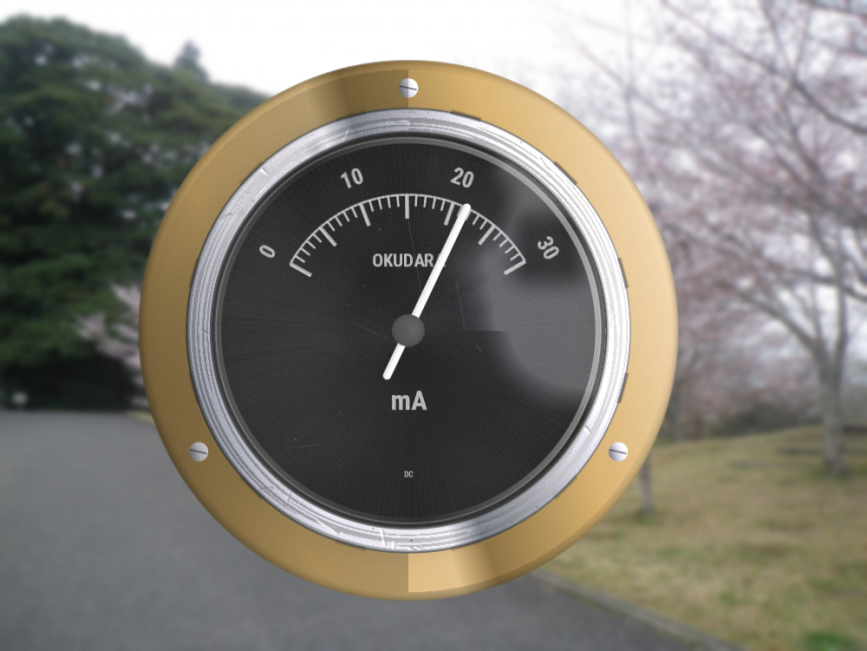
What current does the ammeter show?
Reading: 21.5 mA
